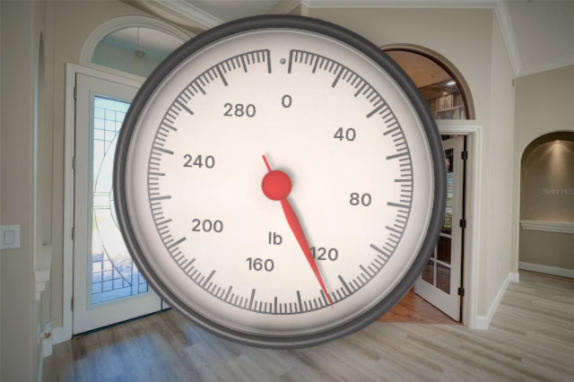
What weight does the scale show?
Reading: 128 lb
